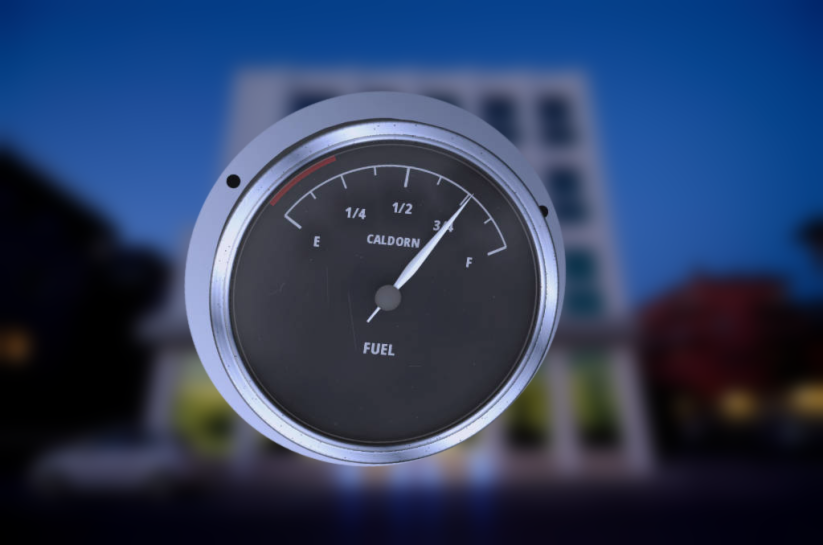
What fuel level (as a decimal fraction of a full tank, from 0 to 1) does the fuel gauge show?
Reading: 0.75
